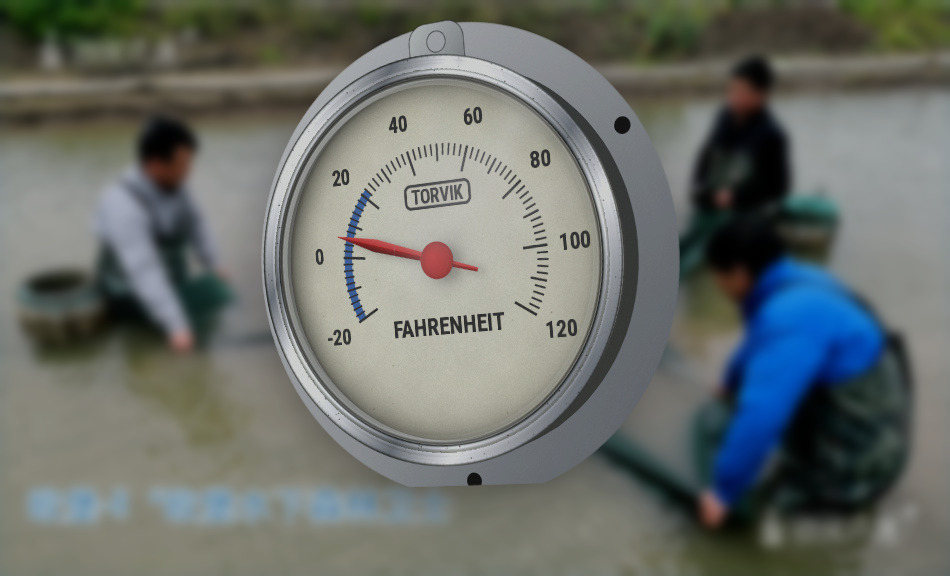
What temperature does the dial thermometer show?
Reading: 6 °F
